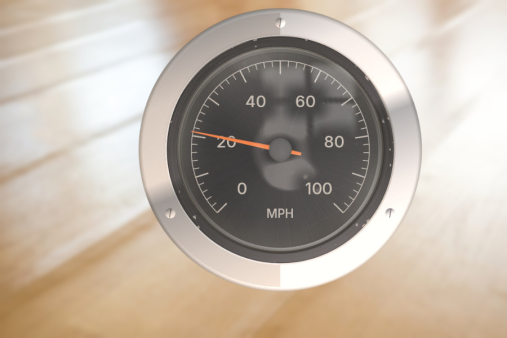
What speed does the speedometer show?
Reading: 21 mph
